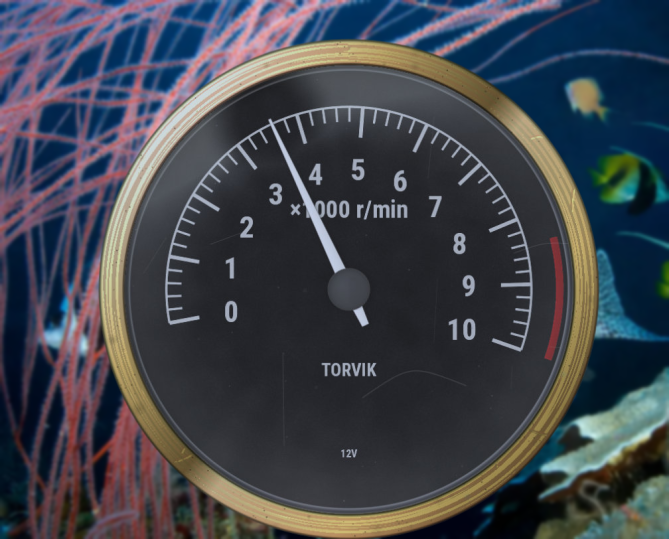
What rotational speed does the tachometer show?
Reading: 3600 rpm
